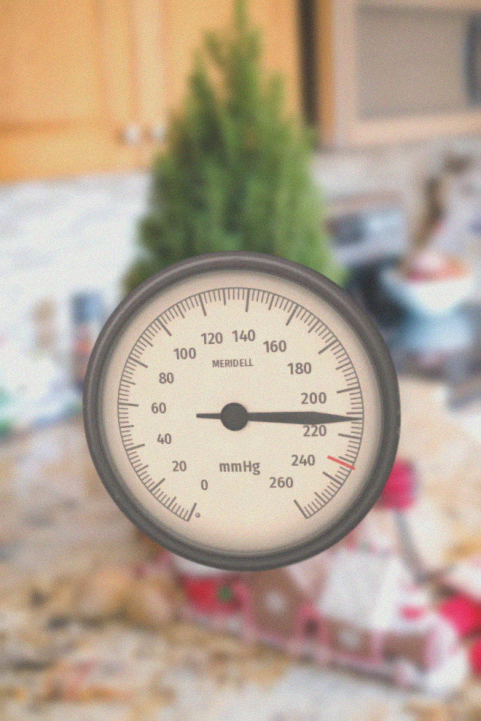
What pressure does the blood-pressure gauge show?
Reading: 212 mmHg
